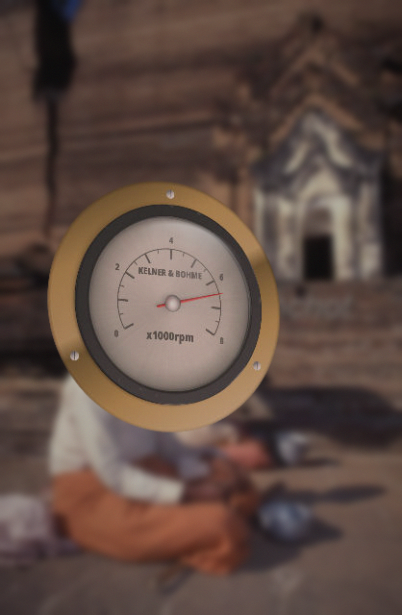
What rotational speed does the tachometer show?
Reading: 6500 rpm
